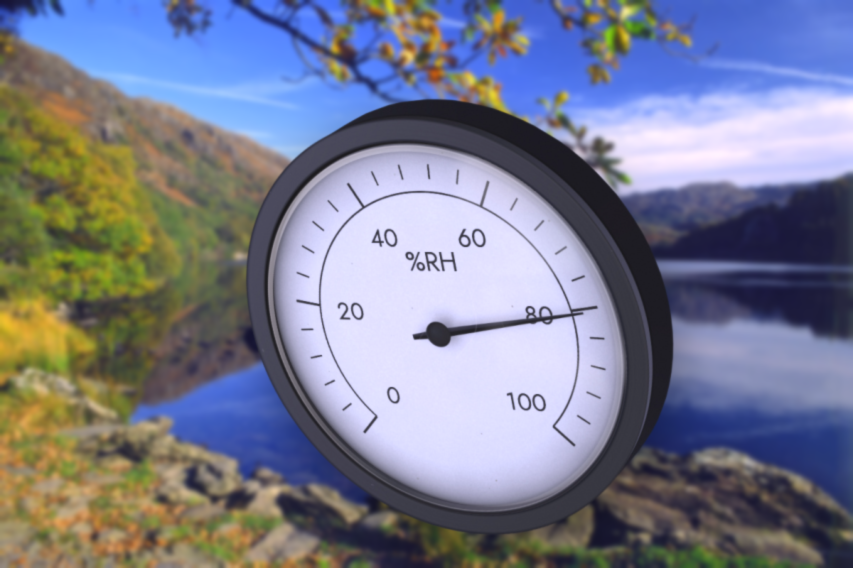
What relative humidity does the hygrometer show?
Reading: 80 %
